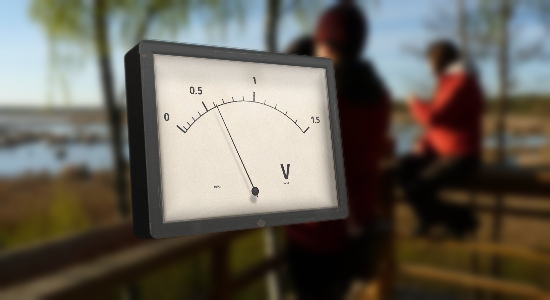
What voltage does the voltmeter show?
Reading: 0.6 V
